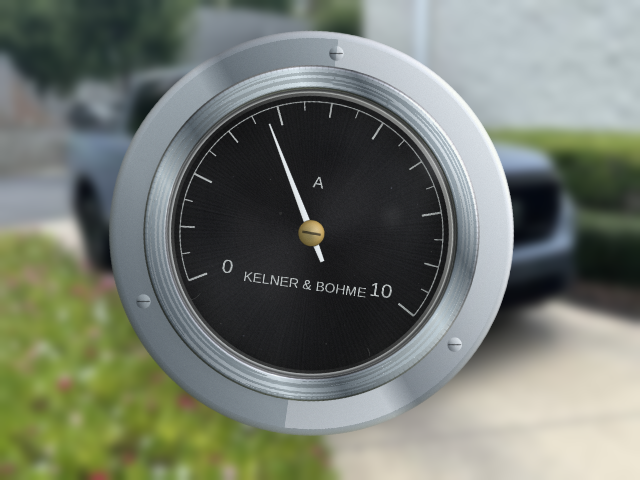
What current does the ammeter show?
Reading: 3.75 A
